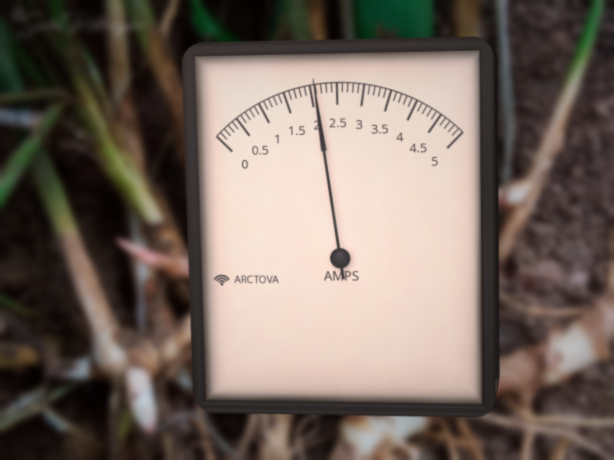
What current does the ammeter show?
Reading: 2.1 A
